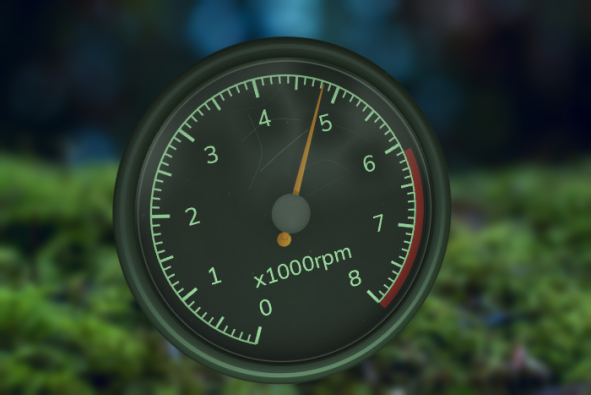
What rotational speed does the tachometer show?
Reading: 4800 rpm
